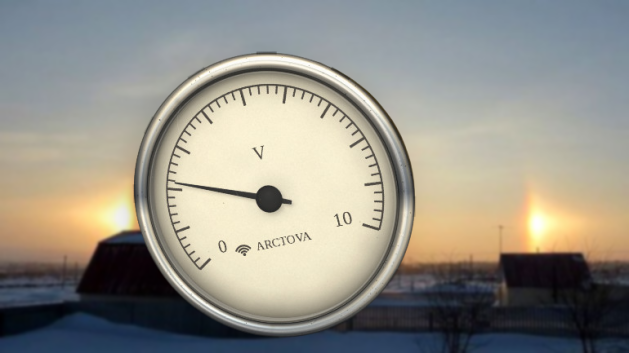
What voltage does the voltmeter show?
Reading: 2.2 V
